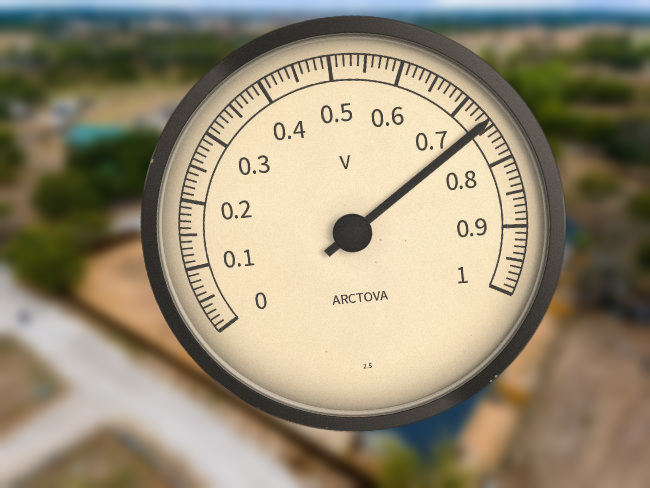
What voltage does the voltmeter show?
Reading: 0.74 V
